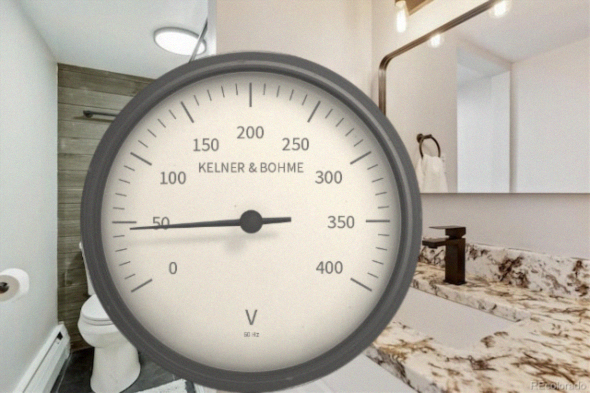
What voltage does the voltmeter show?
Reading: 45 V
